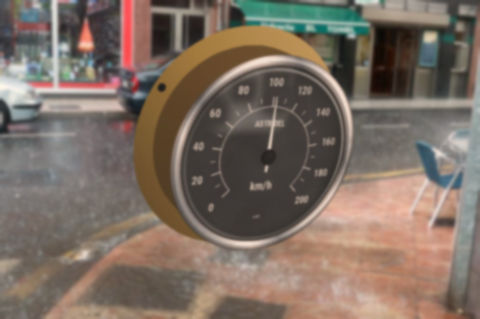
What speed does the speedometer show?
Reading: 100 km/h
